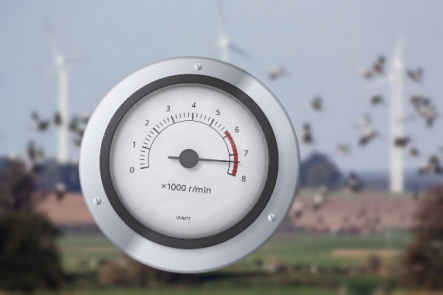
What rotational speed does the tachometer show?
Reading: 7400 rpm
